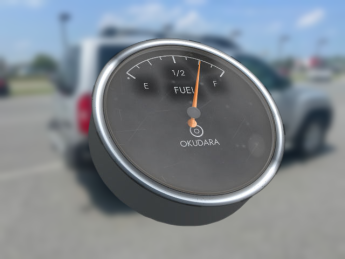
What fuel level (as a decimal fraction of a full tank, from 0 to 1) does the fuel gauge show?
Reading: 0.75
